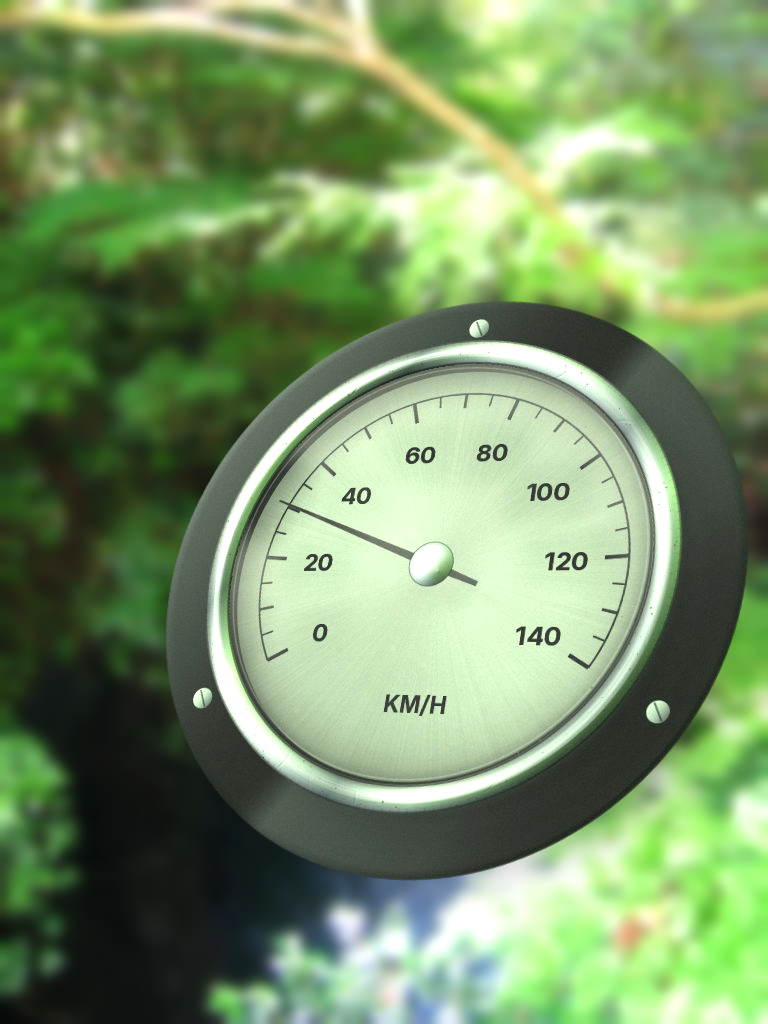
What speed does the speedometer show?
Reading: 30 km/h
